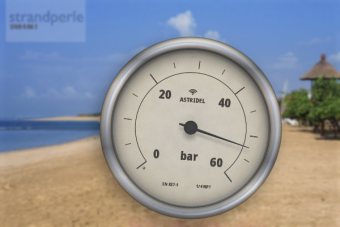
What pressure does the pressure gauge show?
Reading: 52.5 bar
